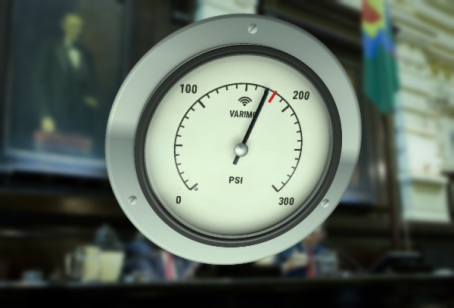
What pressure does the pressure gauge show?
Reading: 170 psi
